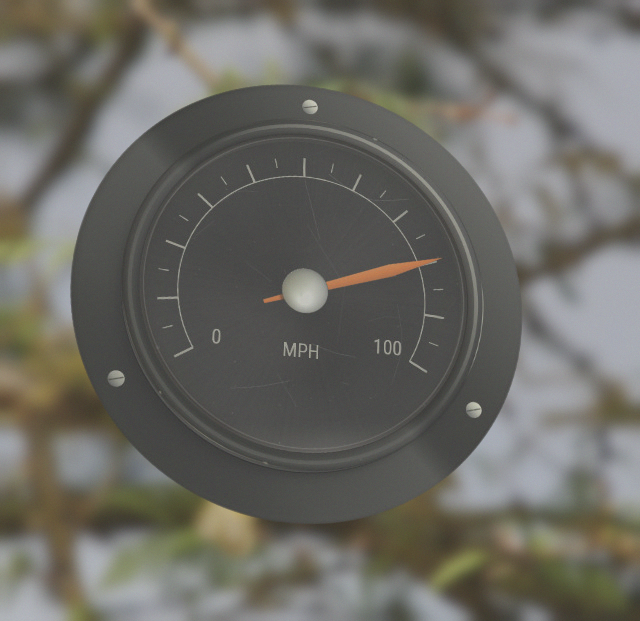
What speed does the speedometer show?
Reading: 80 mph
